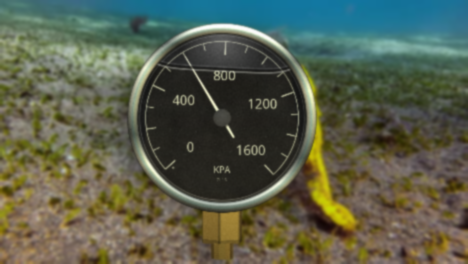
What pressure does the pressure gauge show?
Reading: 600 kPa
